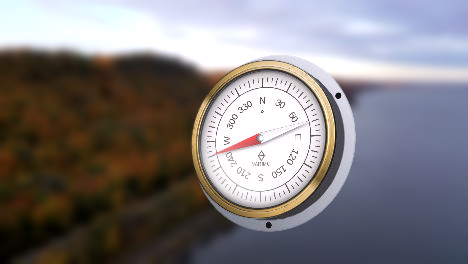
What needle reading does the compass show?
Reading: 255 °
